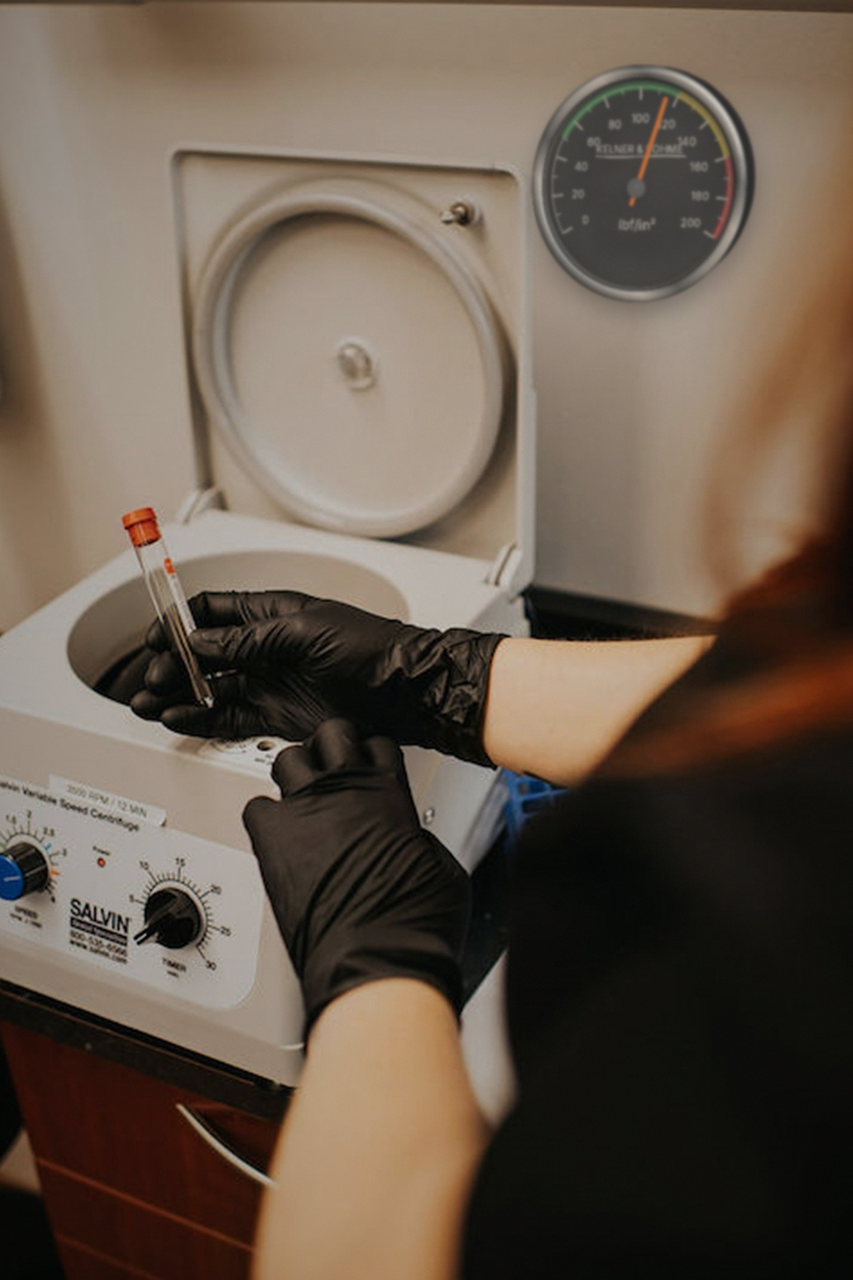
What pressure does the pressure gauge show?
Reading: 115 psi
